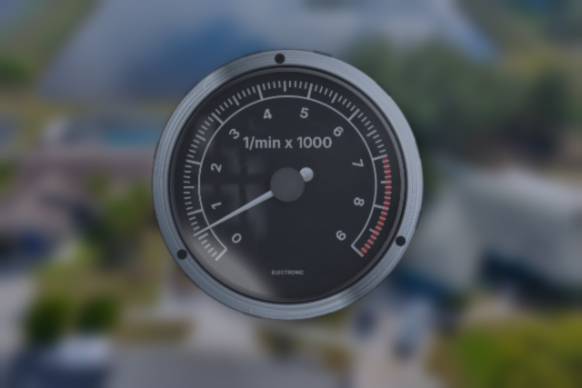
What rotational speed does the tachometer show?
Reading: 600 rpm
